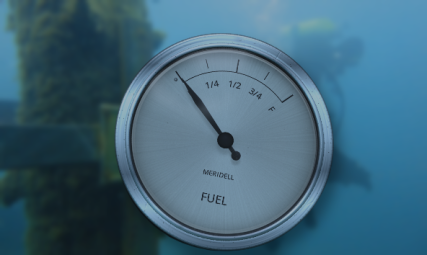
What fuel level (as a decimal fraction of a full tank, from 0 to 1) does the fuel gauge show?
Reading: 0
